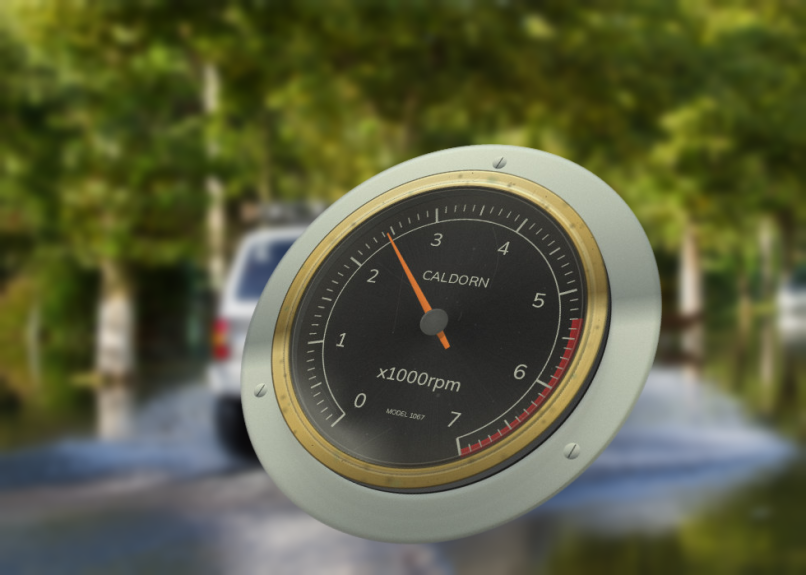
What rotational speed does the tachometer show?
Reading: 2450 rpm
